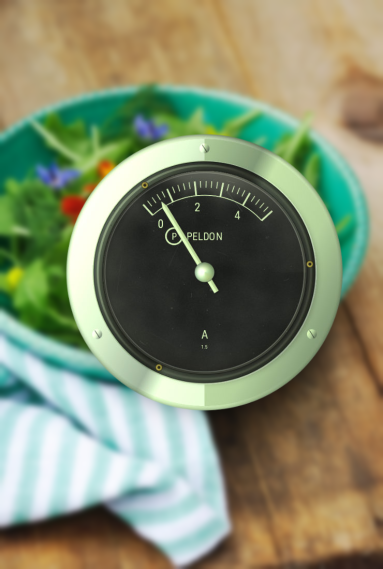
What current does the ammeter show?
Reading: 0.6 A
